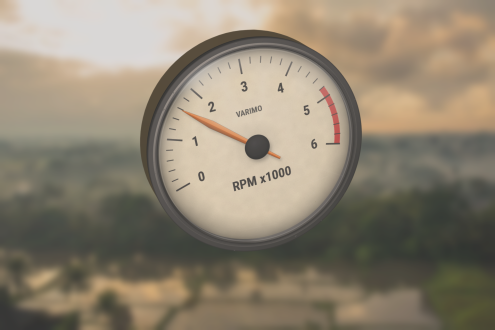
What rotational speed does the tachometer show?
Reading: 1600 rpm
